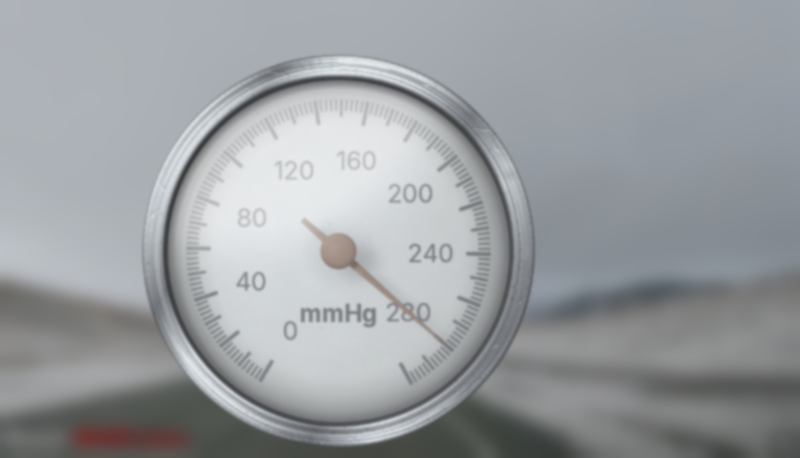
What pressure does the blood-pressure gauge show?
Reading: 280 mmHg
